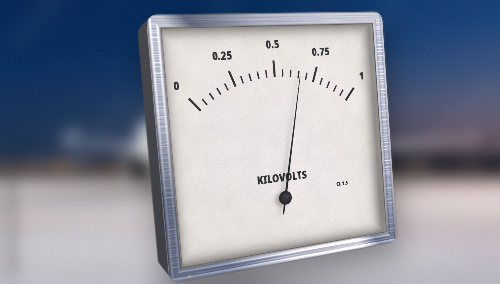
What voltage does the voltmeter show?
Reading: 0.65 kV
